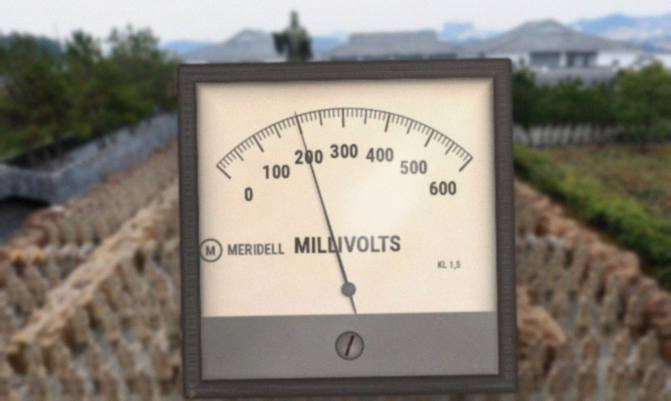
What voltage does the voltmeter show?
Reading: 200 mV
